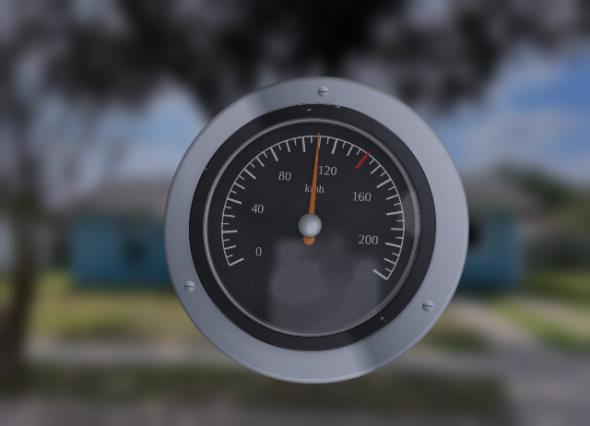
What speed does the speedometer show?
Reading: 110 km/h
